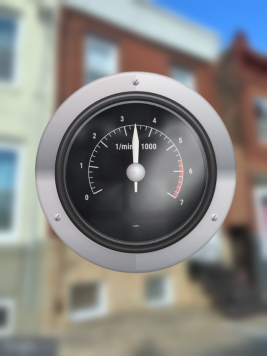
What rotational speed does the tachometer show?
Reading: 3400 rpm
